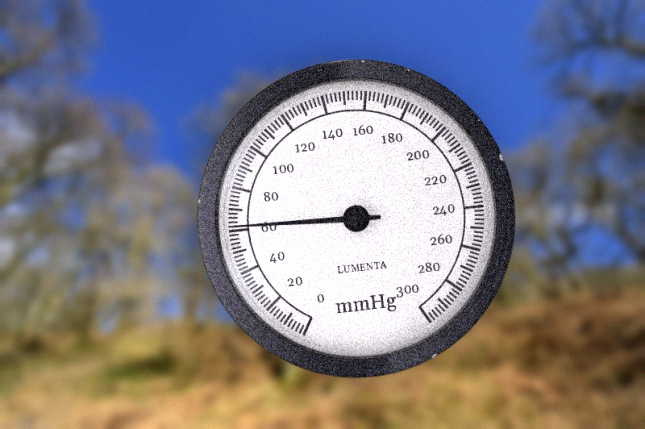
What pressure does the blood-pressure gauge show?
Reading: 62 mmHg
